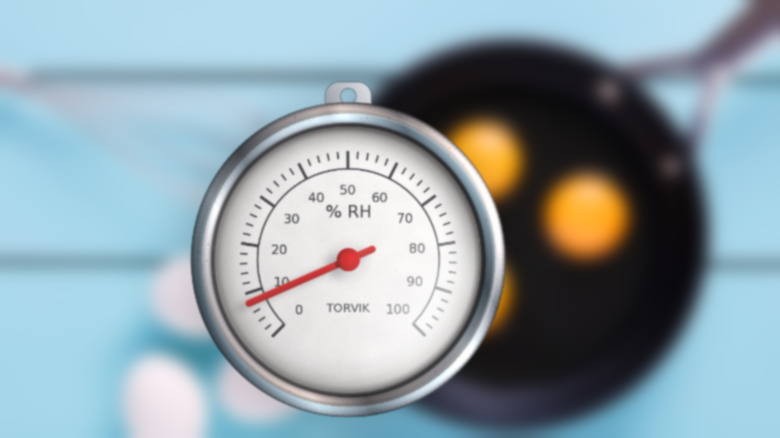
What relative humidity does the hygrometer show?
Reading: 8 %
